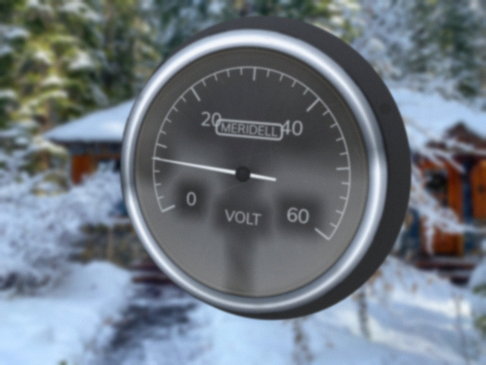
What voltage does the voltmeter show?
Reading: 8 V
